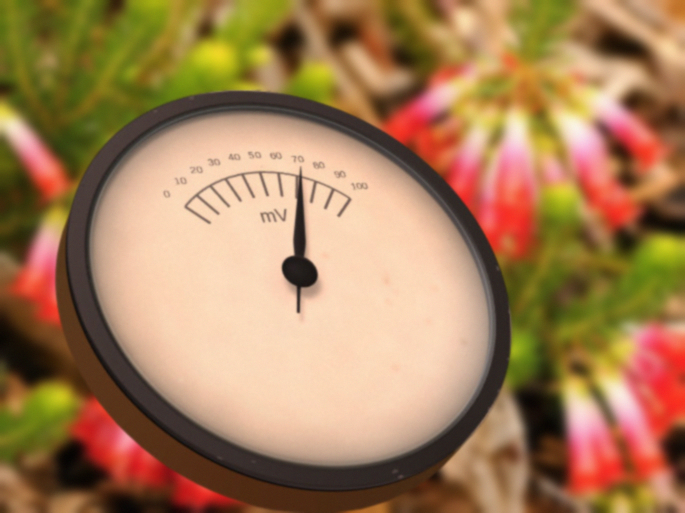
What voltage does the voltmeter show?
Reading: 70 mV
